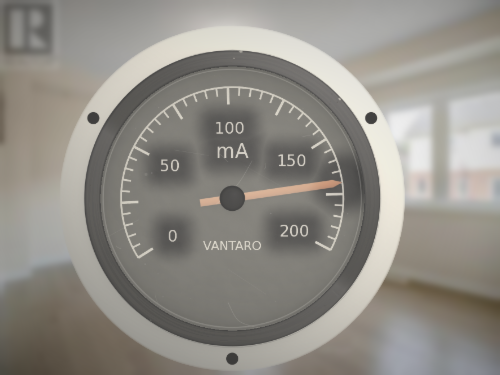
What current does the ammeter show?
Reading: 170 mA
